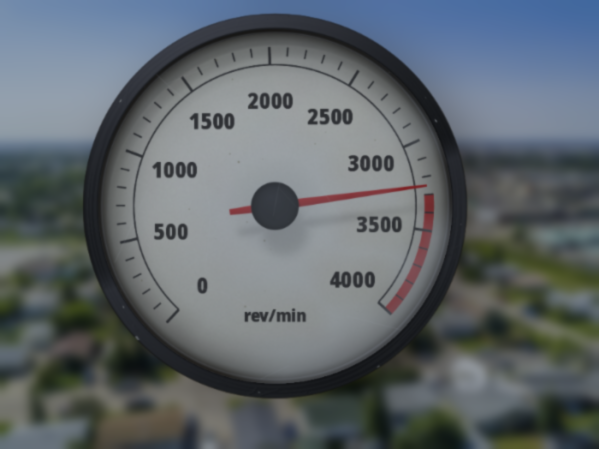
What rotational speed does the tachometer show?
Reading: 3250 rpm
